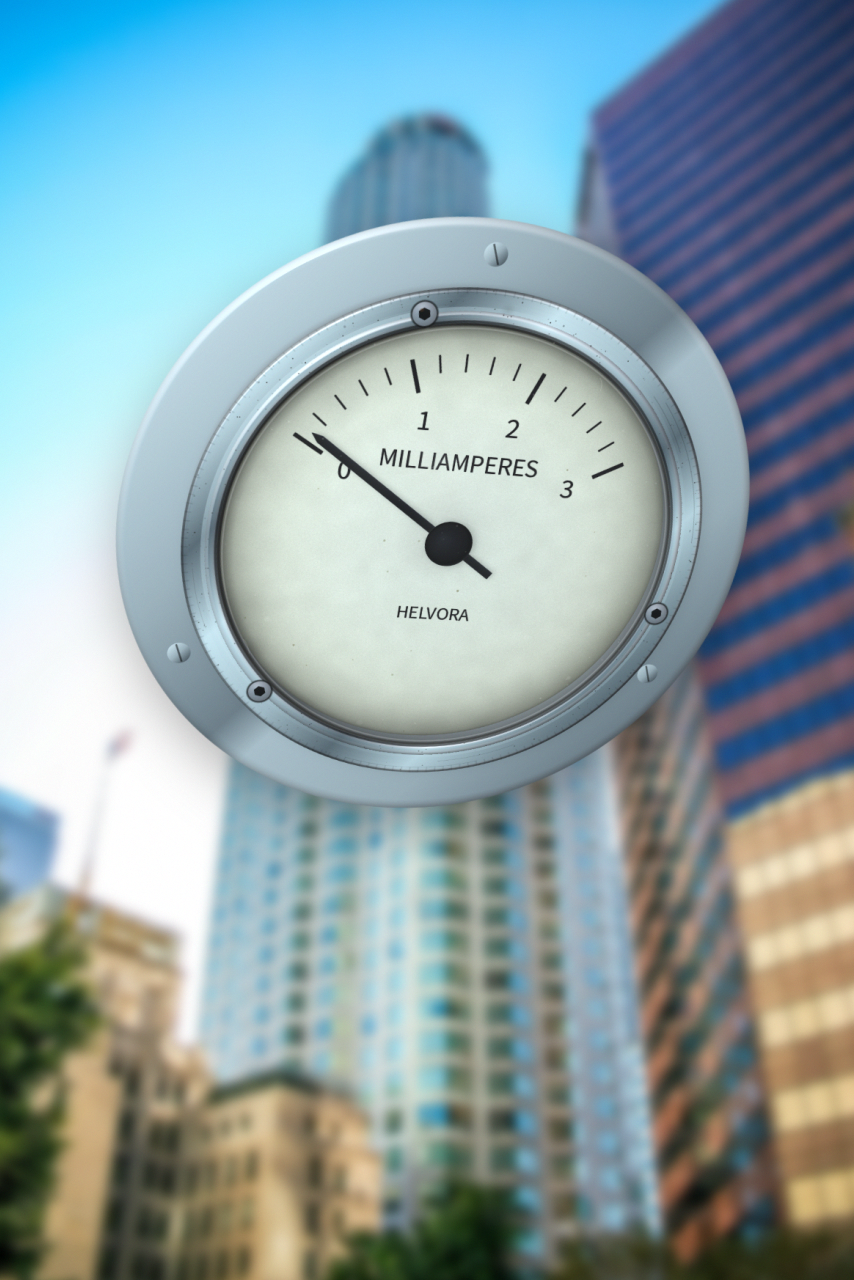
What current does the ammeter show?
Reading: 0.1 mA
